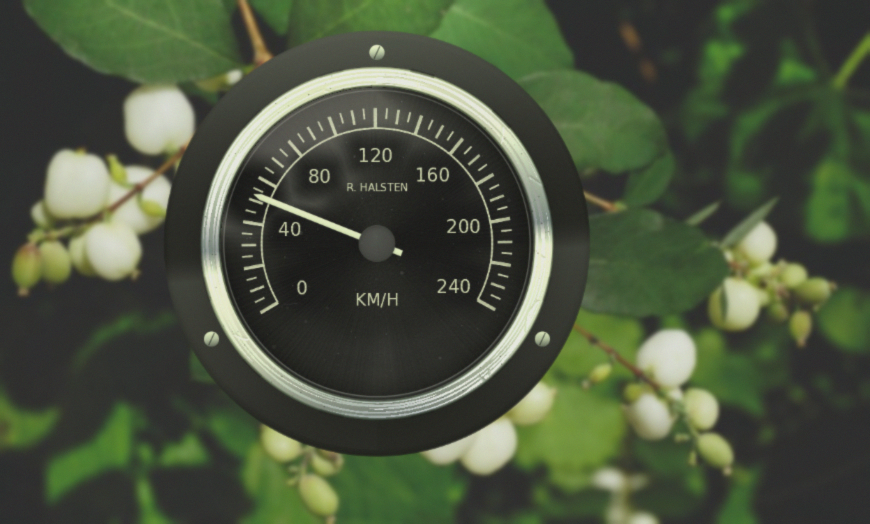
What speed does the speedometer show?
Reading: 52.5 km/h
